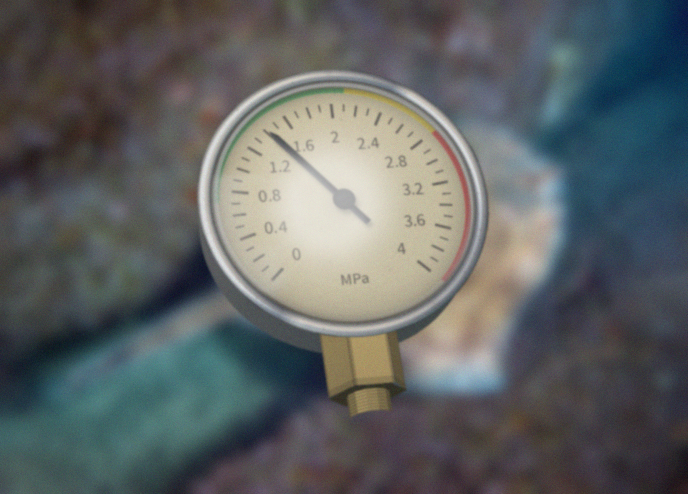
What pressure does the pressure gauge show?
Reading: 1.4 MPa
